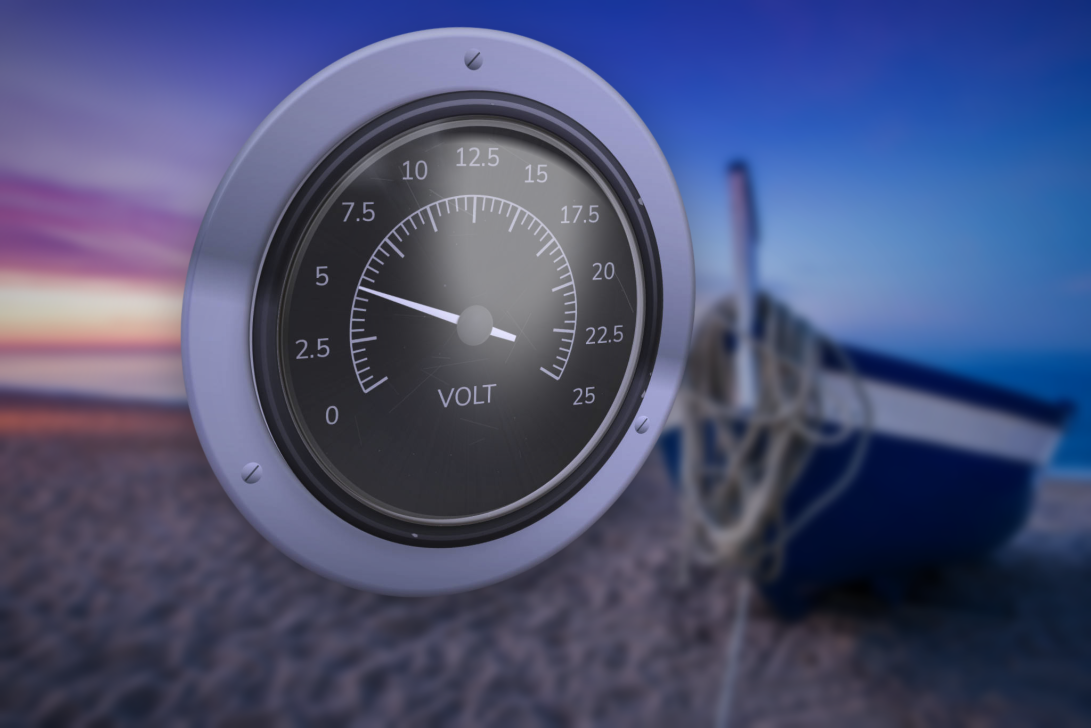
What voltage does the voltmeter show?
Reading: 5 V
